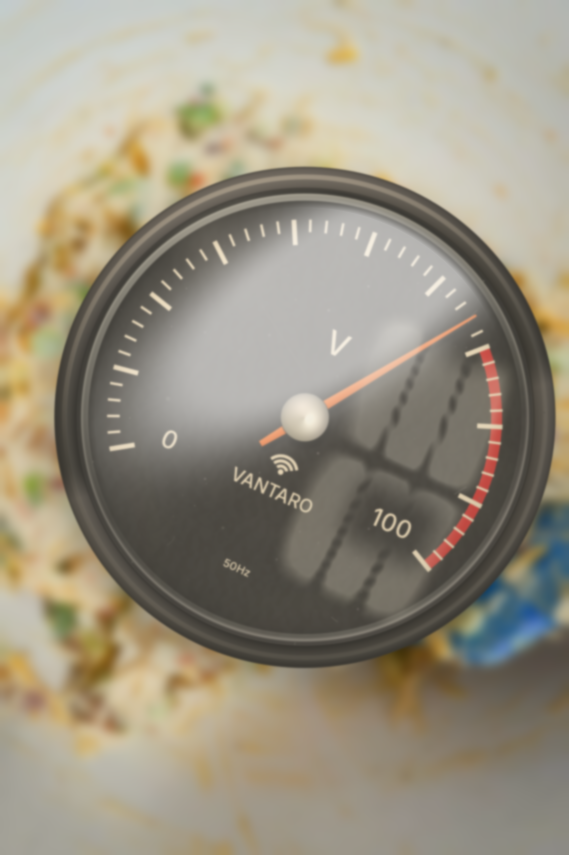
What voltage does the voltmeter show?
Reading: 66 V
